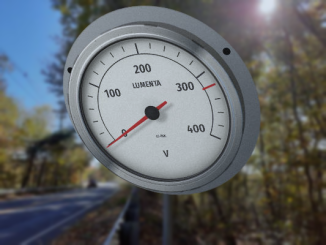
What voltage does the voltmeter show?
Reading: 0 V
